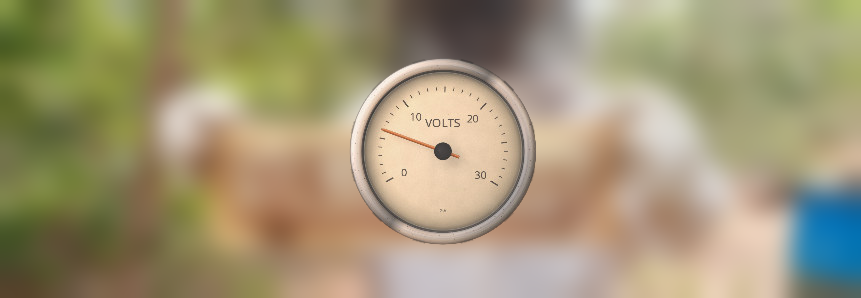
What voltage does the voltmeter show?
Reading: 6 V
